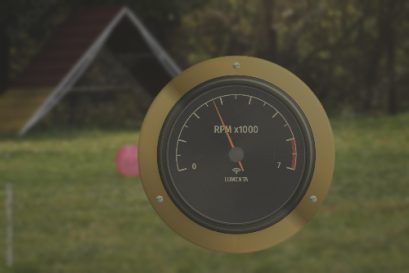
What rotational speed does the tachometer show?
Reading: 2750 rpm
